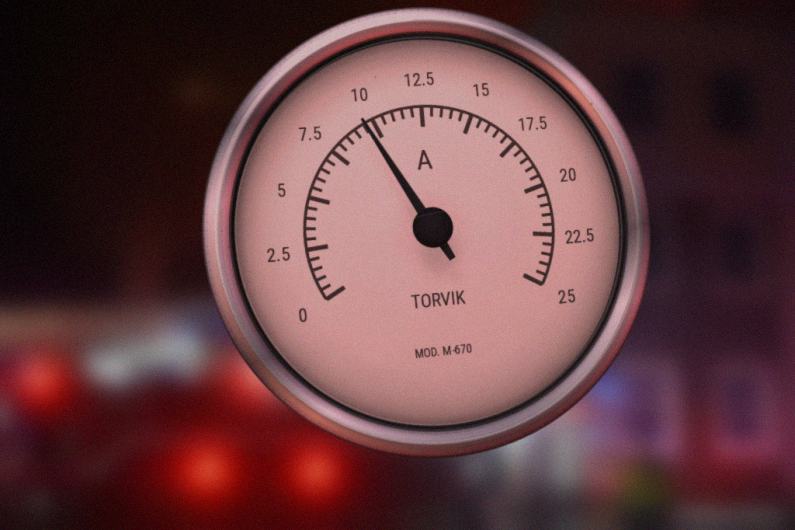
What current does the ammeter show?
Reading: 9.5 A
